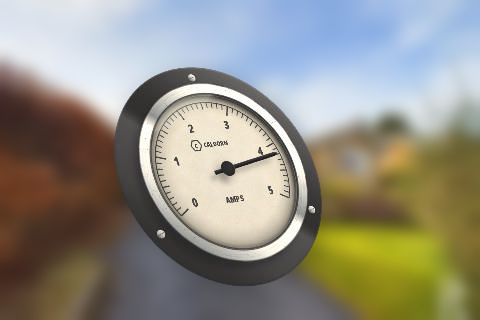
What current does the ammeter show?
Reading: 4.2 A
